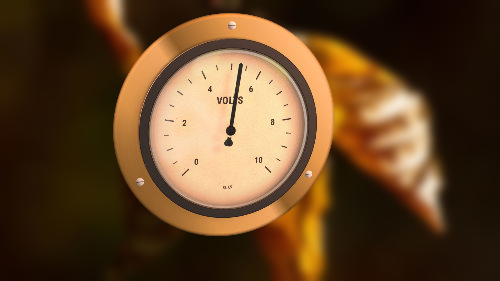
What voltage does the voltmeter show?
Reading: 5.25 V
